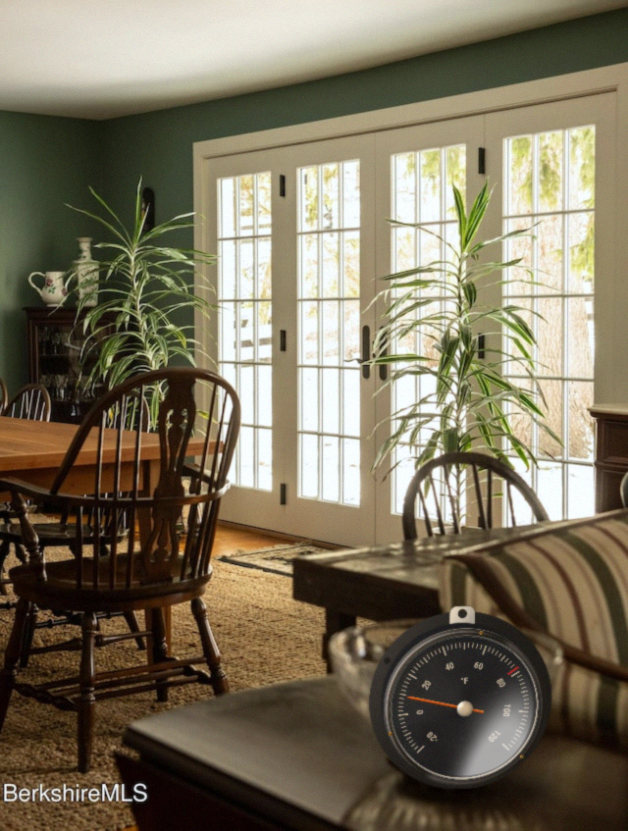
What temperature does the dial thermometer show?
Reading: 10 °F
